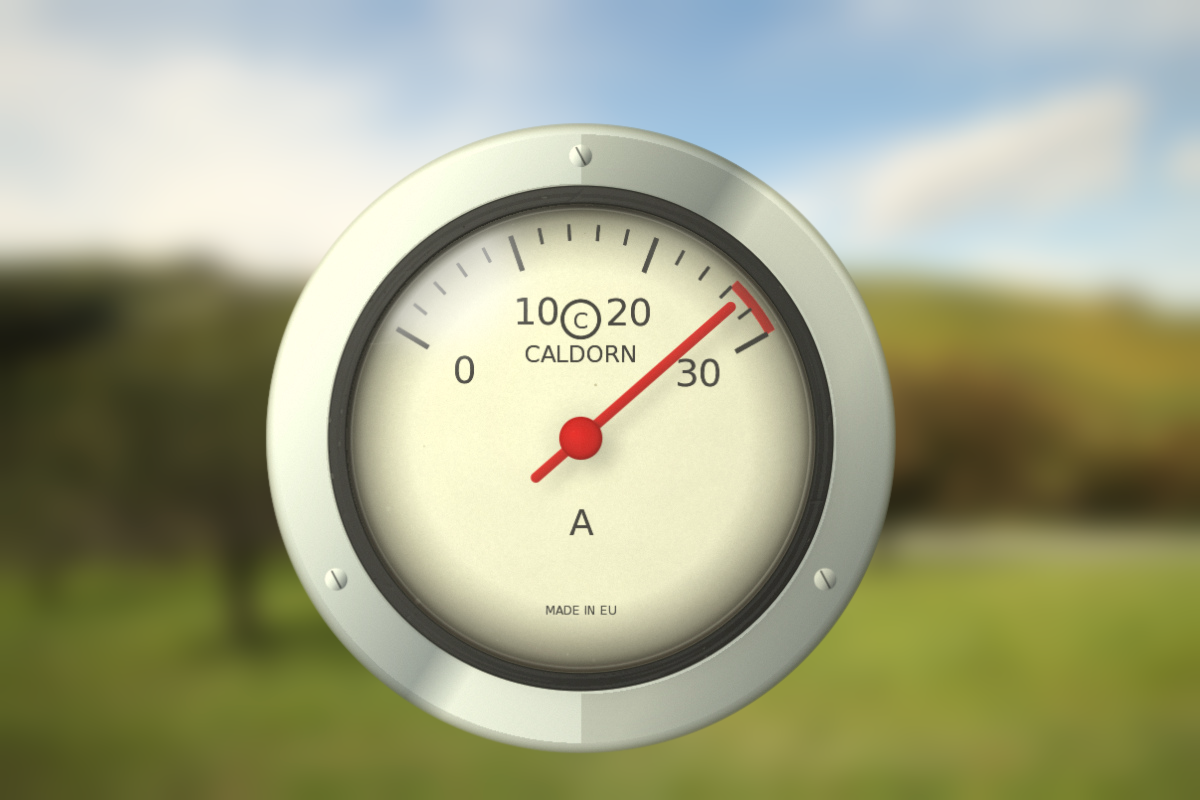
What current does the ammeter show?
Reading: 27 A
